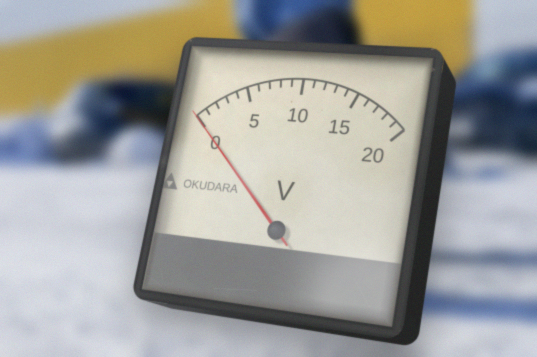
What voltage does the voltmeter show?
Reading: 0 V
